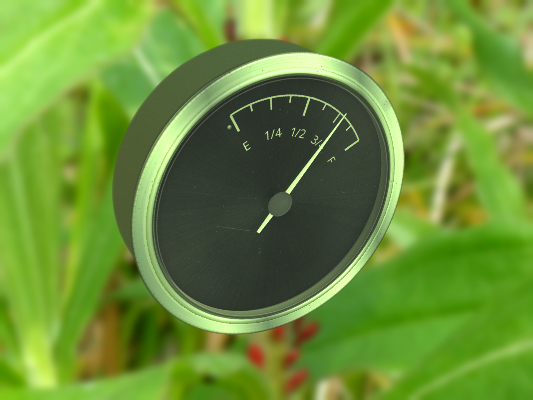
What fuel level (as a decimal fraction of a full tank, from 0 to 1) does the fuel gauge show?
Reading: 0.75
